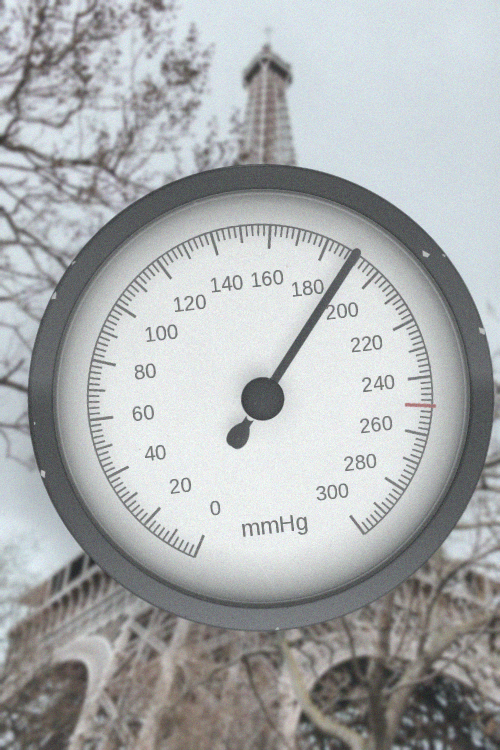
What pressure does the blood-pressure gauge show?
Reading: 190 mmHg
